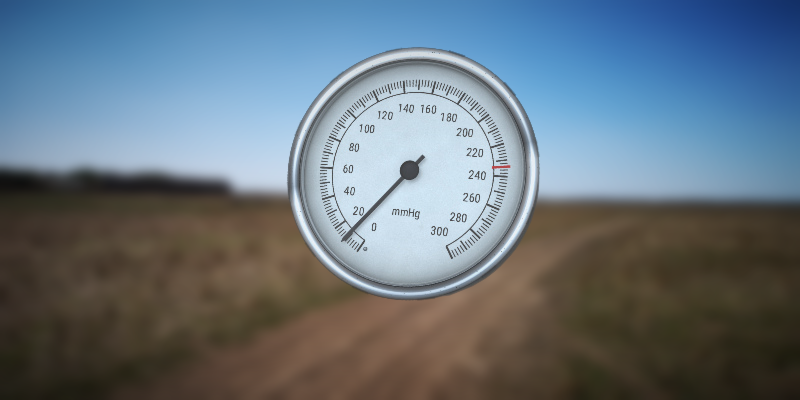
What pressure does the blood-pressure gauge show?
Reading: 10 mmHg
